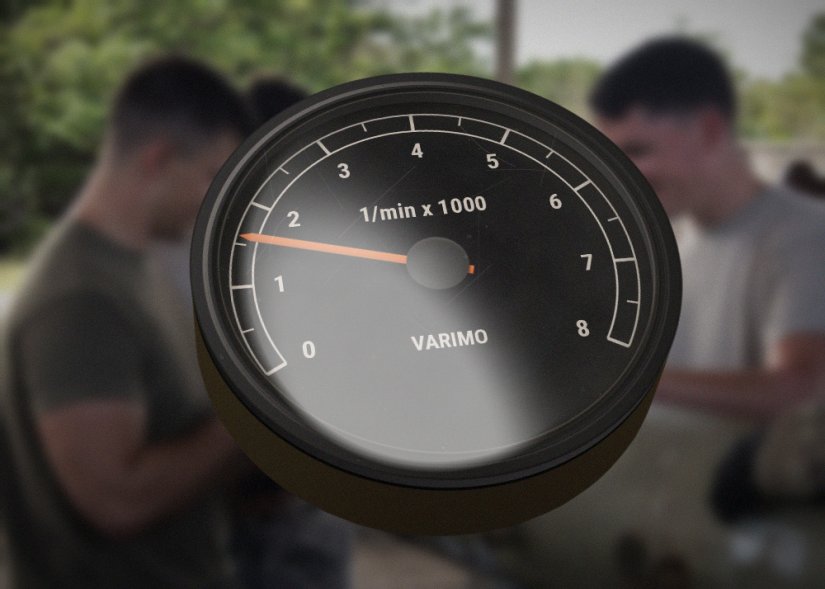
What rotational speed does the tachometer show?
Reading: 1500 rpm
